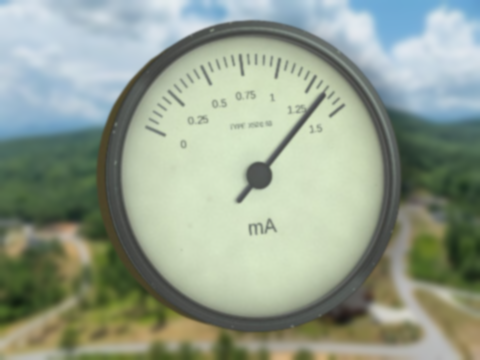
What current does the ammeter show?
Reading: 1.35 mA
